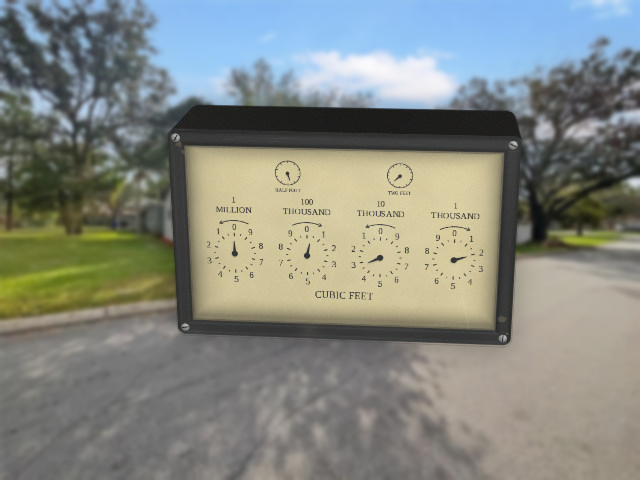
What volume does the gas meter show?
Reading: 3200 ft³
